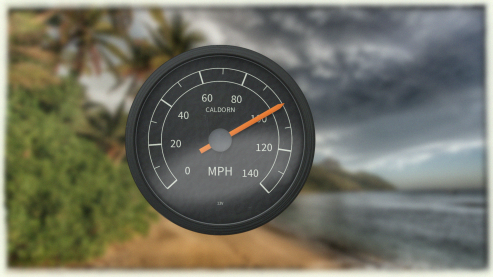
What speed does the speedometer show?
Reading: 100 mph
